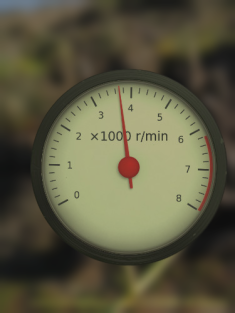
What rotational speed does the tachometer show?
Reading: 3700 rpm
